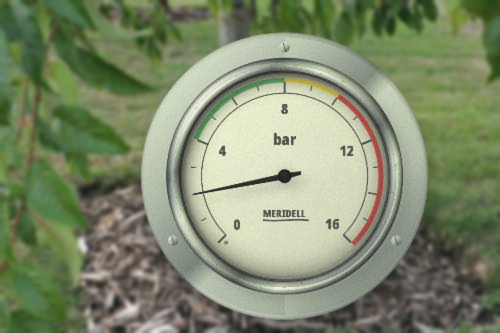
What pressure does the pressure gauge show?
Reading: 2 bar
